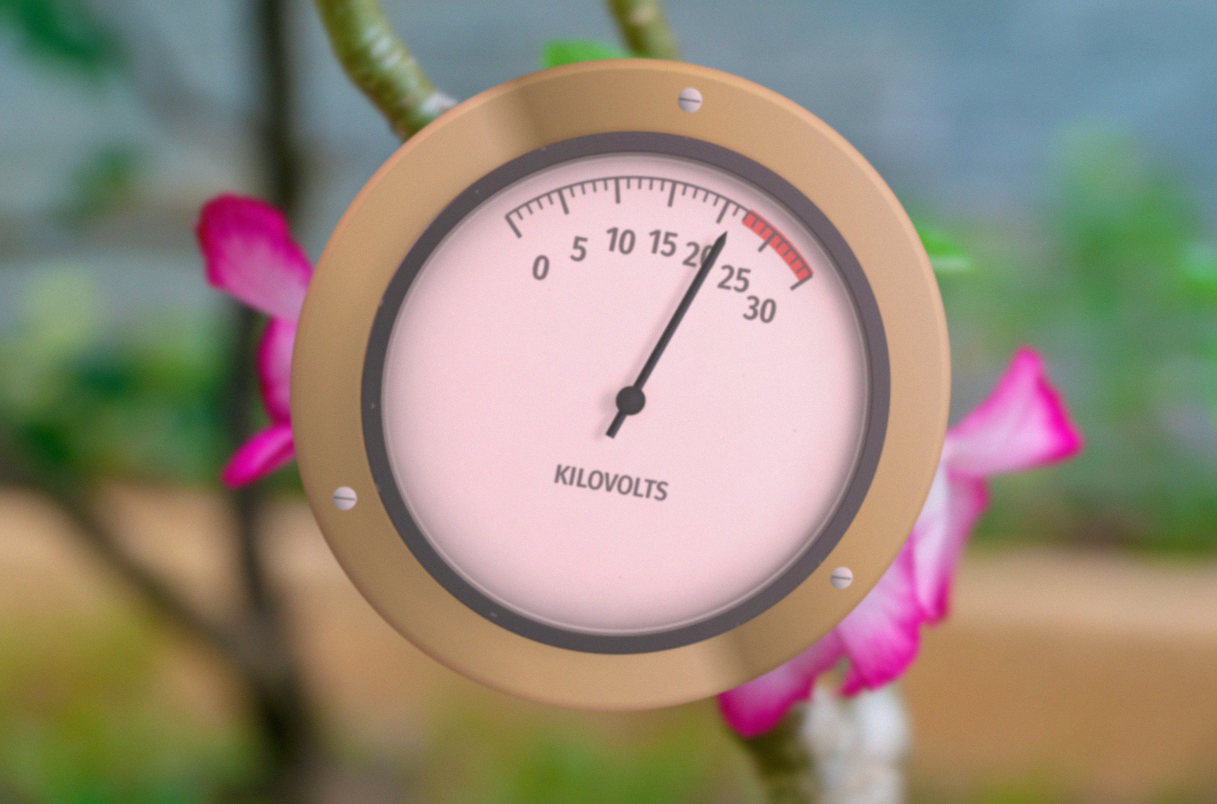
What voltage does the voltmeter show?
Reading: 21 kV
